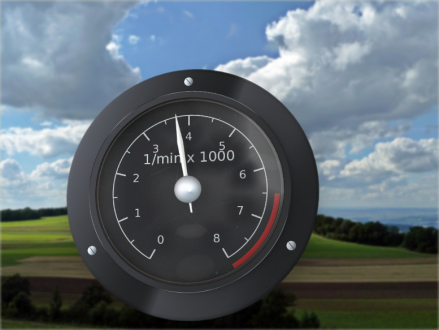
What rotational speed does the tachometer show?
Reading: 3750 rpm
